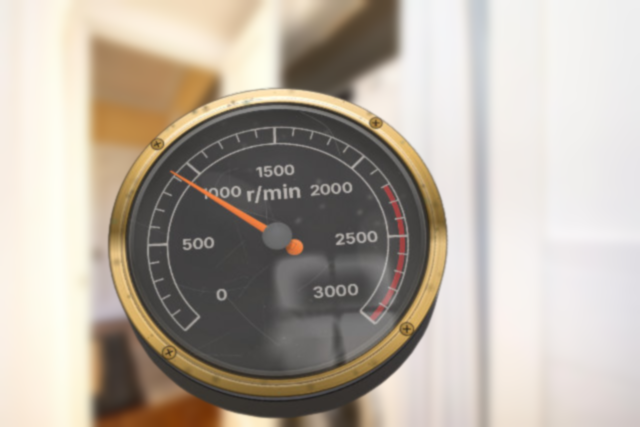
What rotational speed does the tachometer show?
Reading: 900 rpm
